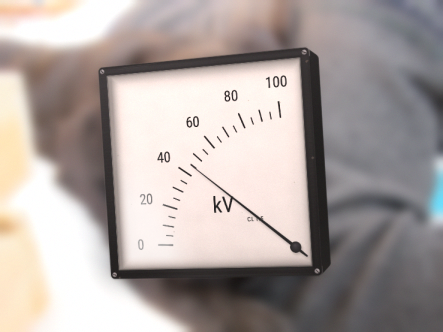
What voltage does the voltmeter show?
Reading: 45 kV
